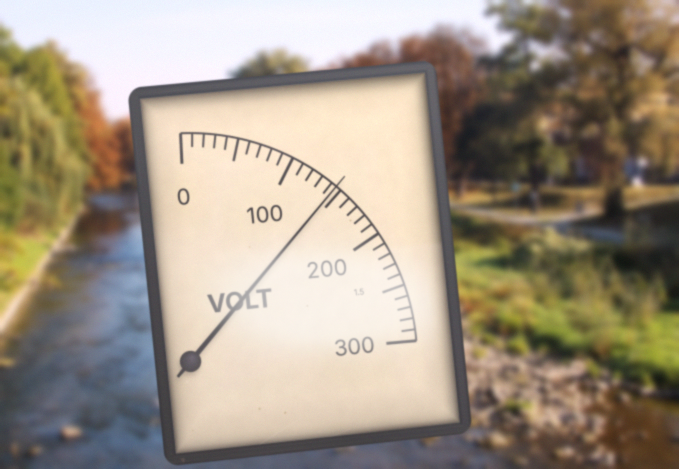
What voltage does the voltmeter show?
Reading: 145 V
